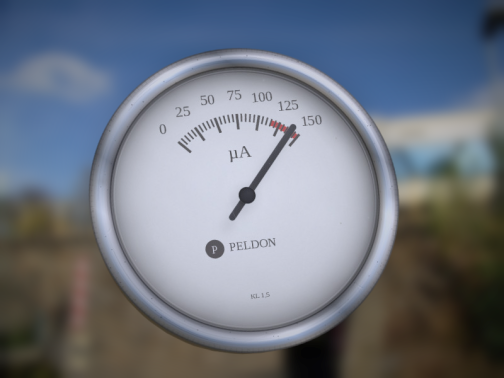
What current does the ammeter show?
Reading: 140 µA
